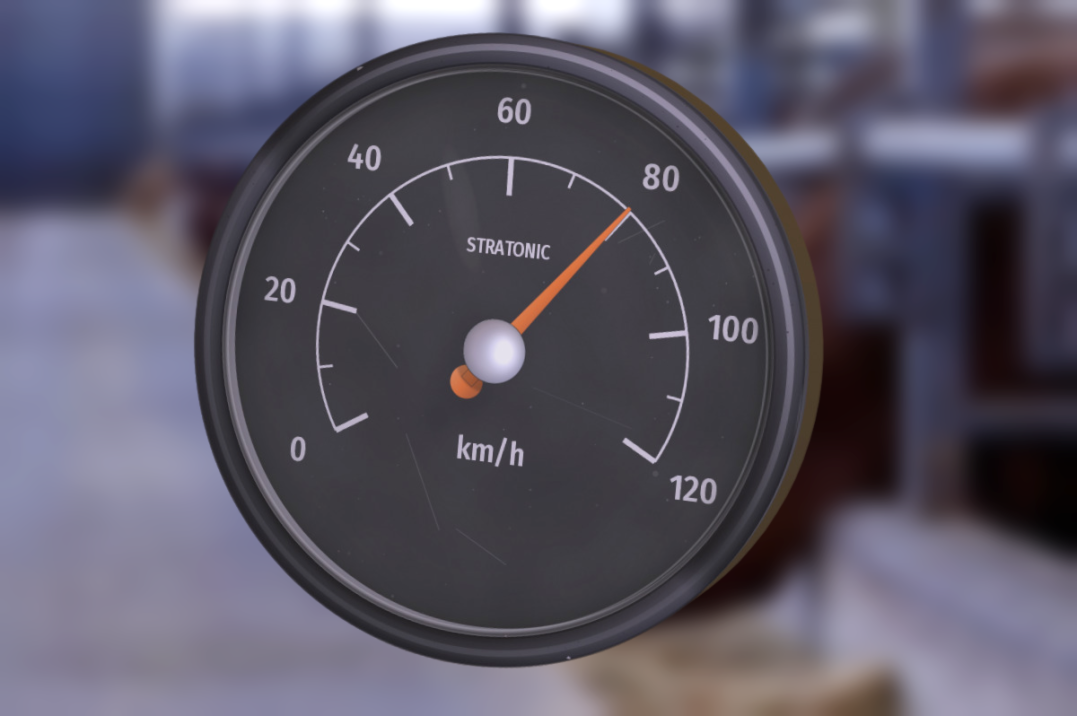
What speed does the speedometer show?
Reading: 80 km/h
